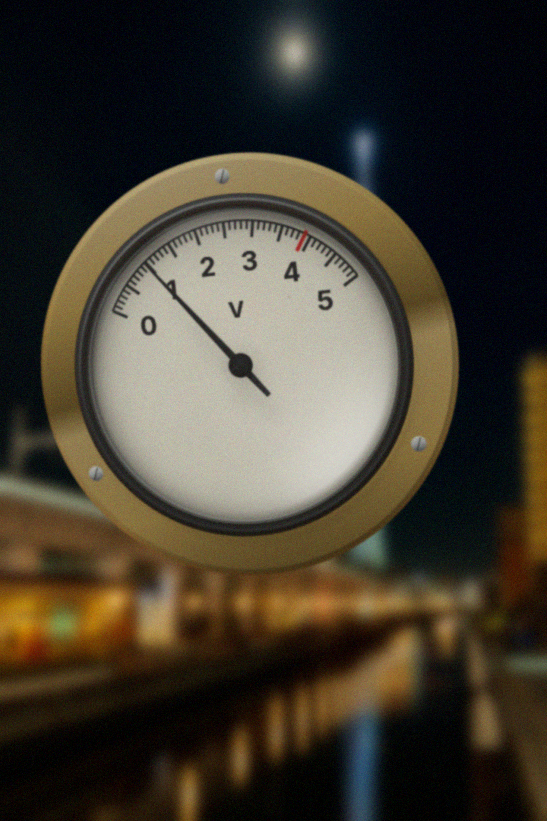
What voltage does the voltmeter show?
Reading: 1 V
